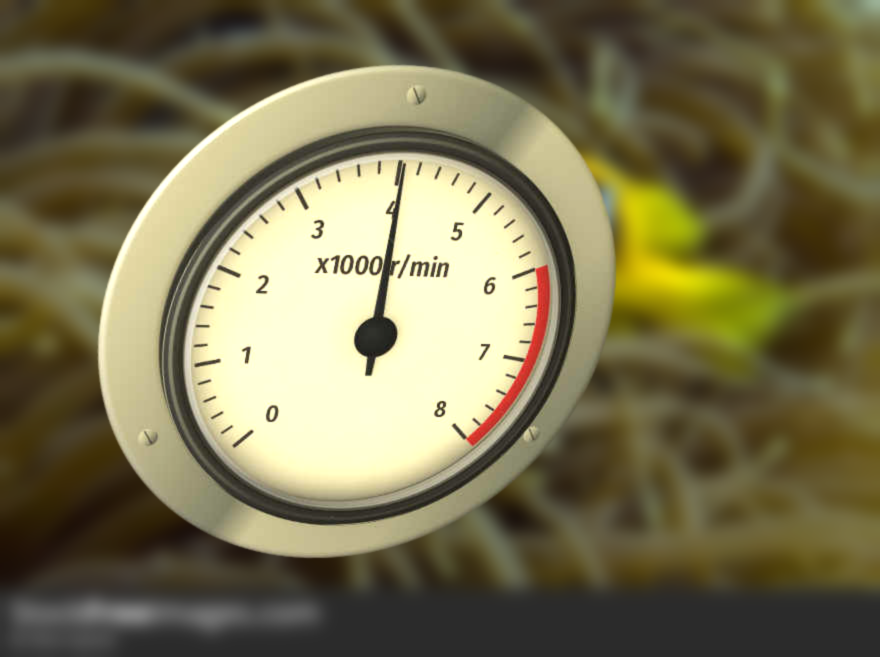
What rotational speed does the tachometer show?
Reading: 4000 rpm
